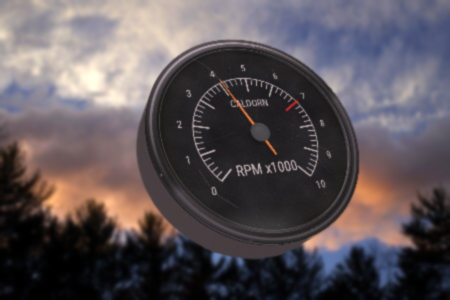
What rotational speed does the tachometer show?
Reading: 4000 rpm
